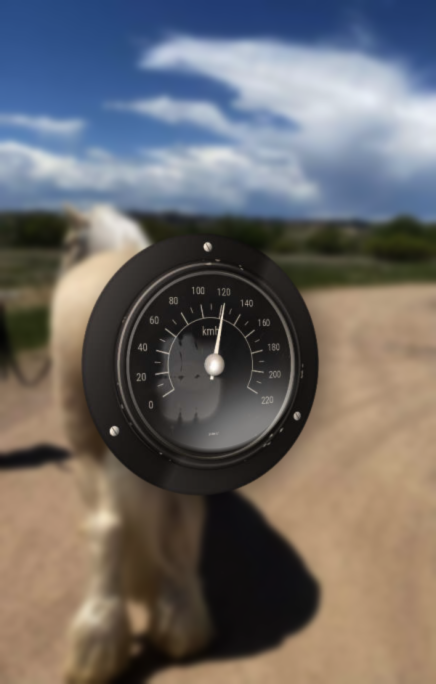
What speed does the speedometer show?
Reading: 120 km/h
